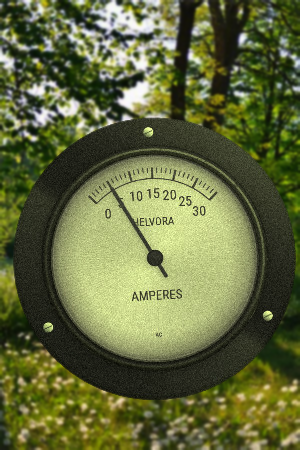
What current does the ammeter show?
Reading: 5 A
